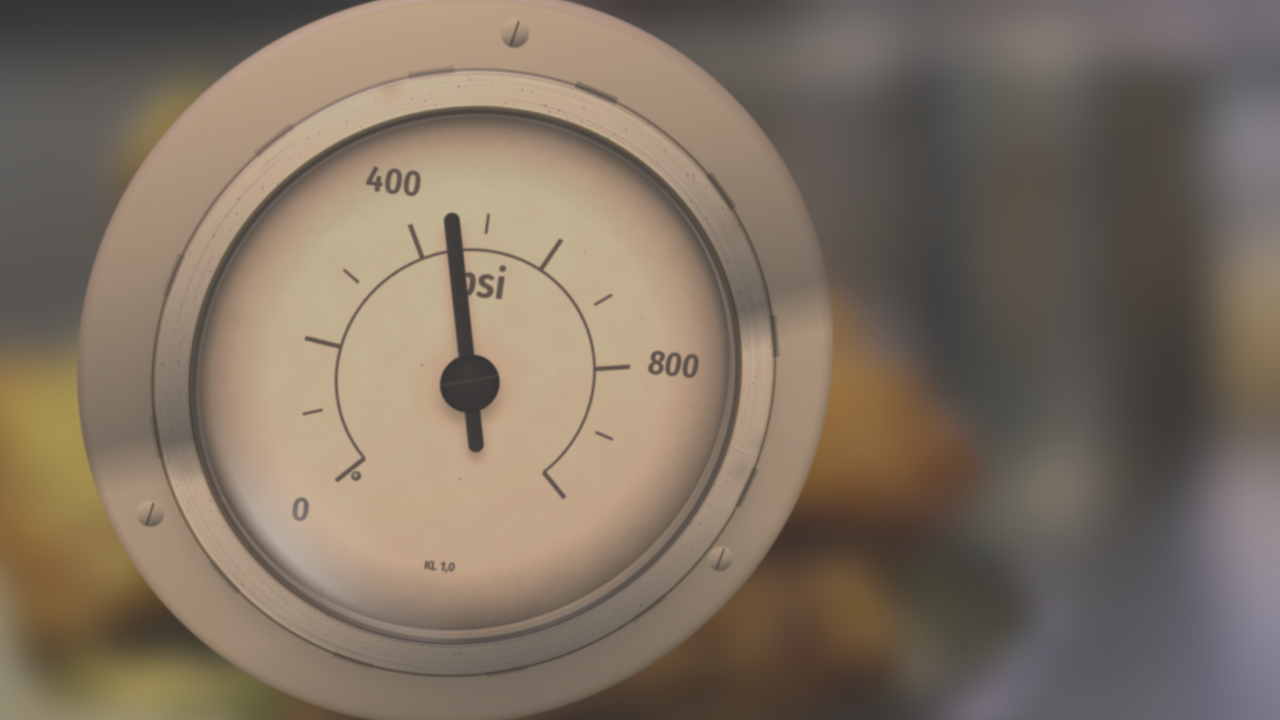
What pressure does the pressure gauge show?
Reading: 450 psi
